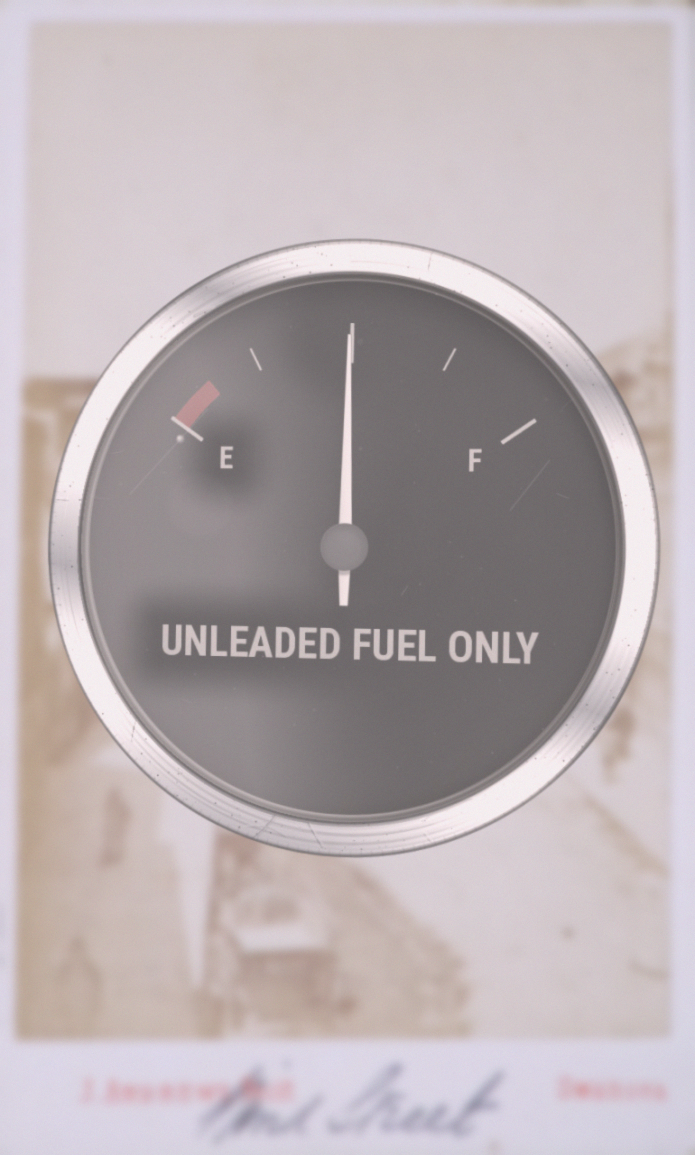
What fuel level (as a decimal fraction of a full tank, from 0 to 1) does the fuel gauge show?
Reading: 0.5
